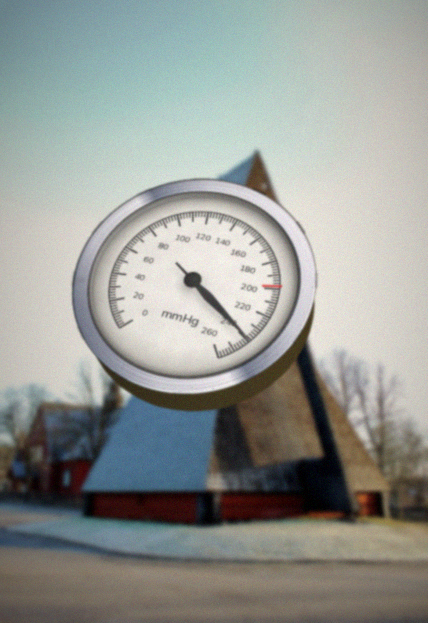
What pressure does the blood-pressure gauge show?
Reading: 240 mmHg
